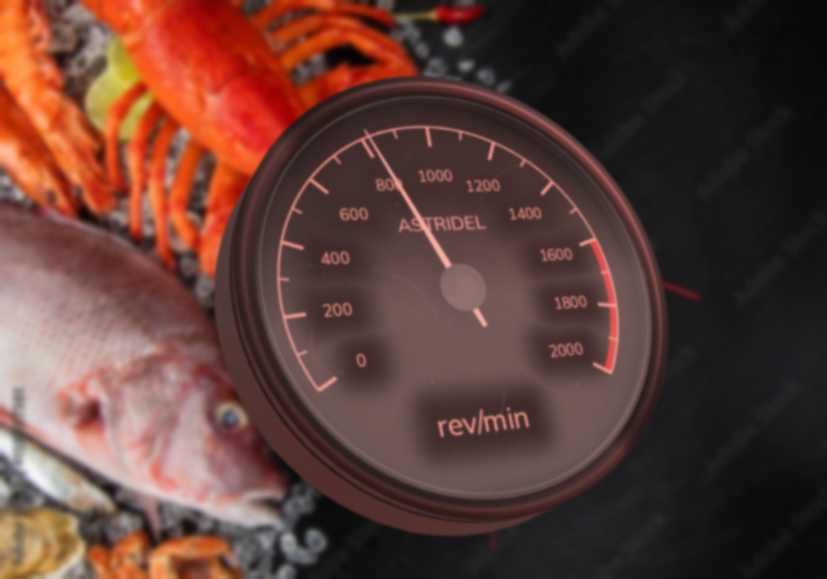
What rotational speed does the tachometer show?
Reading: 800 rpm
